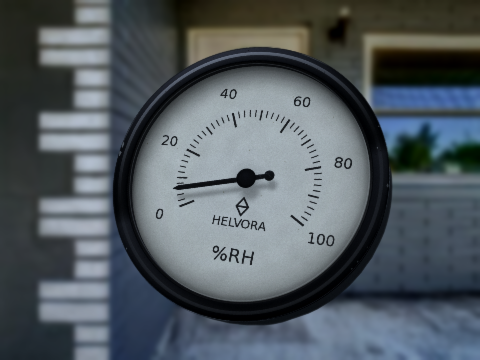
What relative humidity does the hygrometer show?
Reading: 6 %
